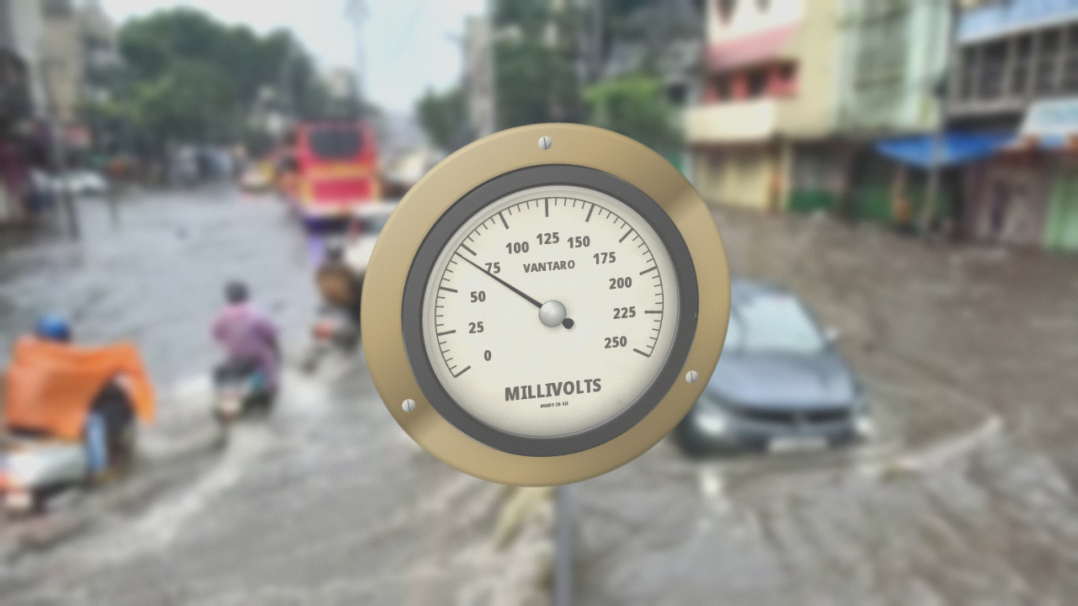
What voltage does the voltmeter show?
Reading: 70 mV
